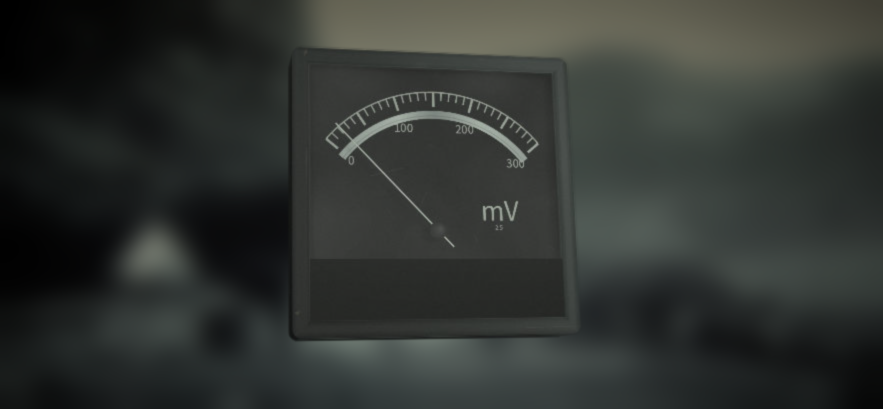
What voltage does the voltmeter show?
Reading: 20 mV
